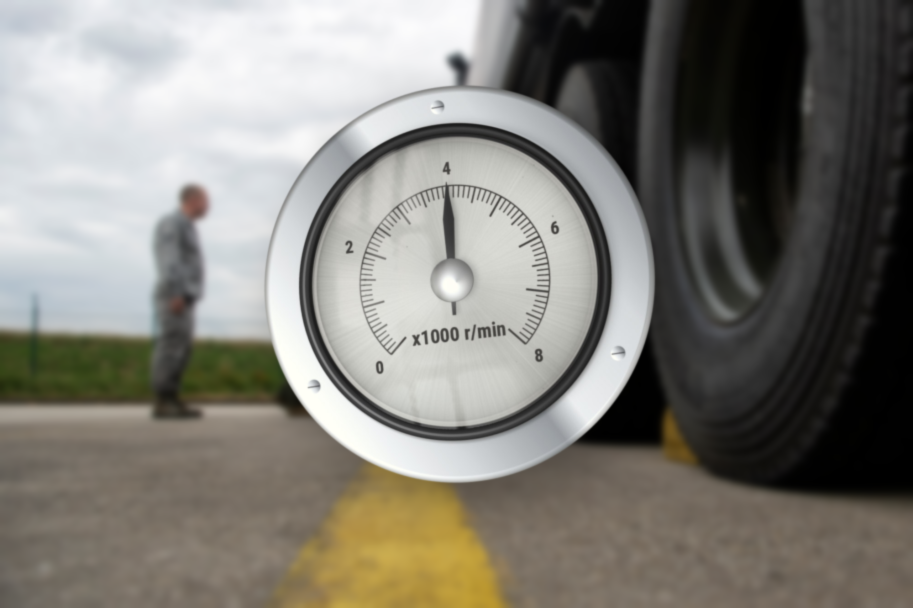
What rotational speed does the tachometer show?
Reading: 4000 rpm
